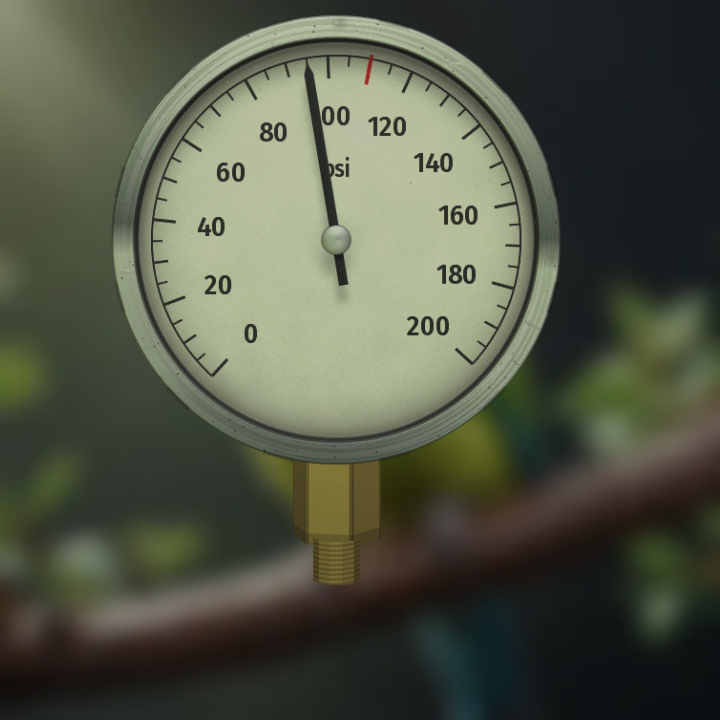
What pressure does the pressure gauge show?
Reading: 95 psi
